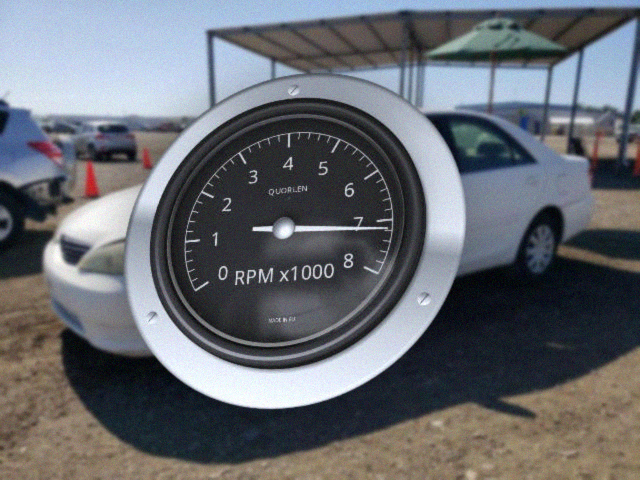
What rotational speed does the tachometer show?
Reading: 7200 rpm
